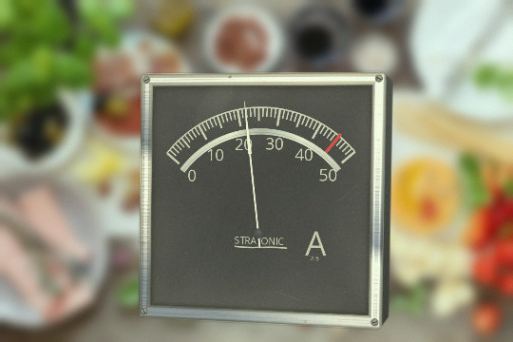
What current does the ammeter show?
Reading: 22 A
